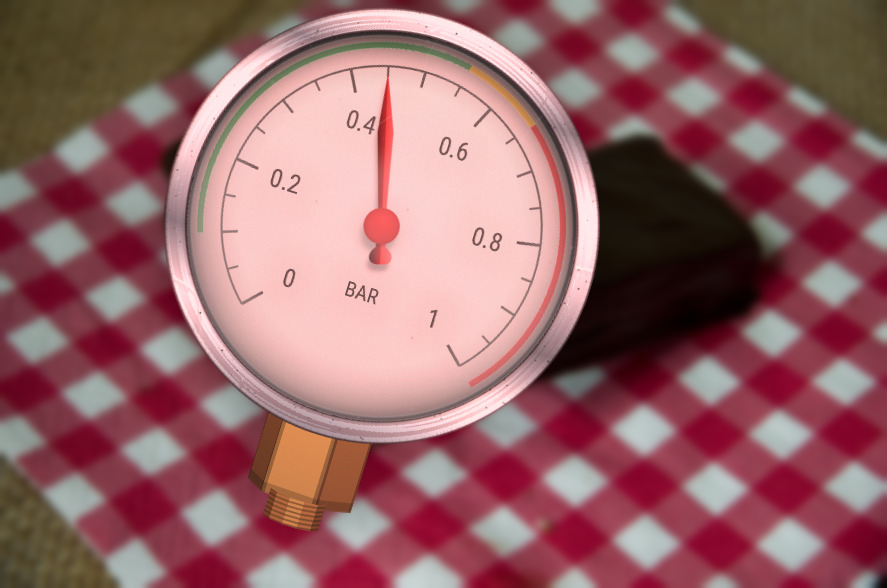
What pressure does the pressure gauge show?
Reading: 0.45 bar
